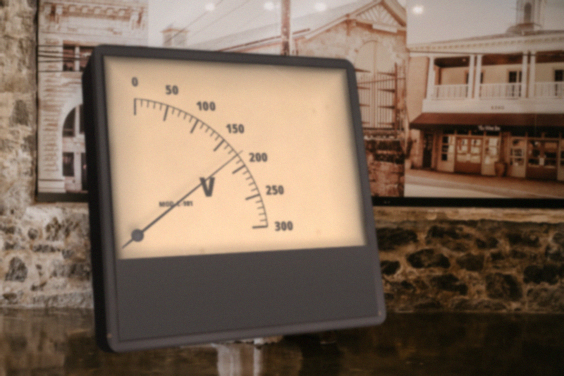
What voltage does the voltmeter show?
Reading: 180 V
